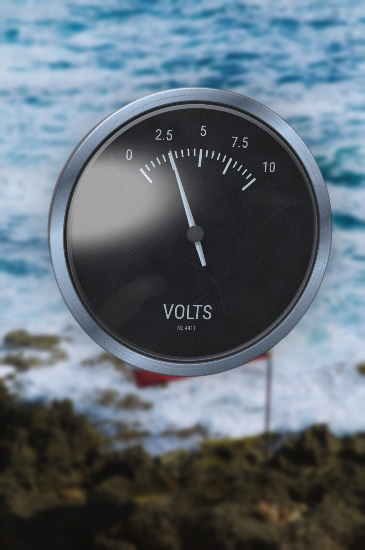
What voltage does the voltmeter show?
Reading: 2.5 V
